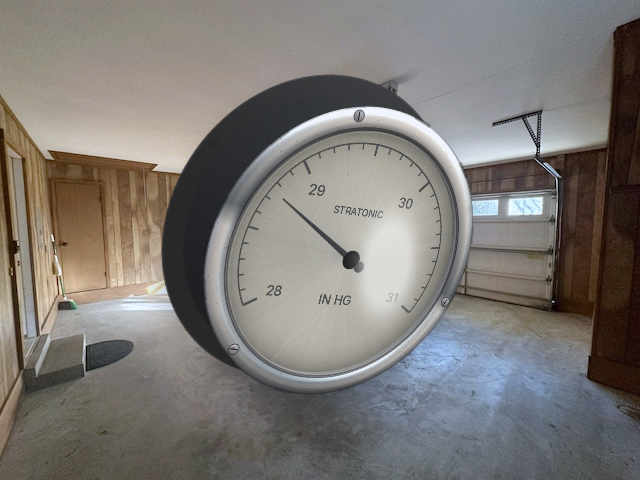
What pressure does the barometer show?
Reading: 28.75 inHg
